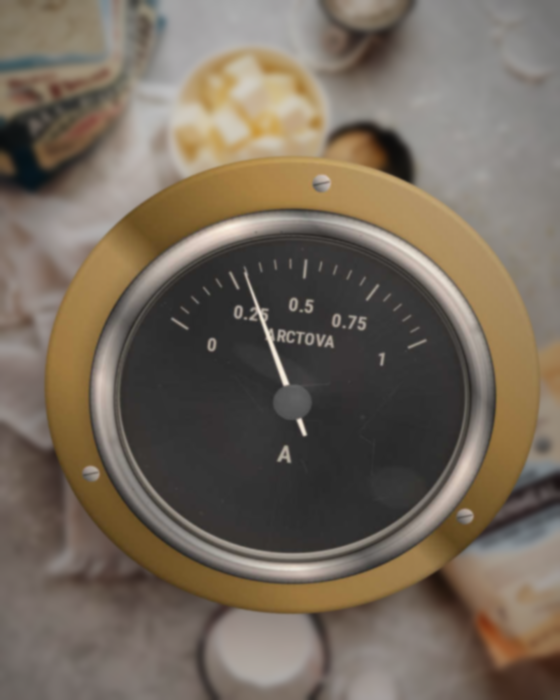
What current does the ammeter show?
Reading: 0.3 A
